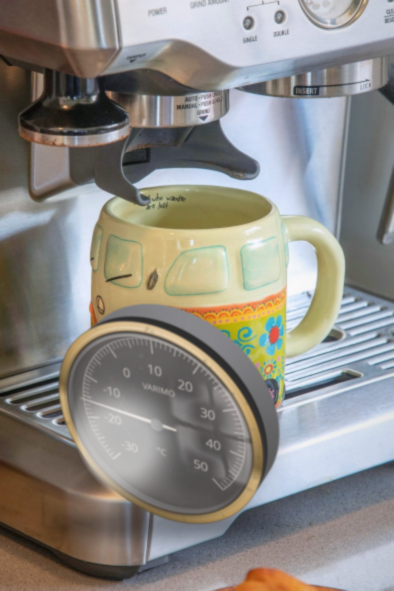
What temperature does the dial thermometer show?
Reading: -15 °C
